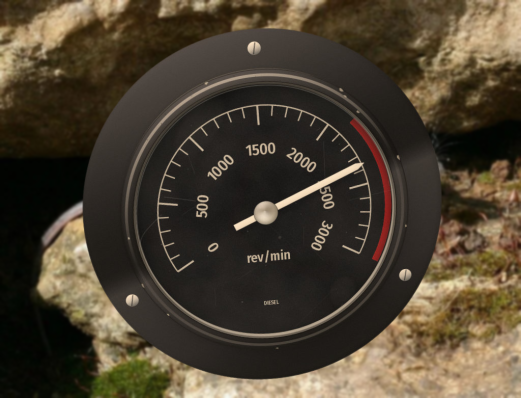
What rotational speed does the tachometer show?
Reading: 2350 rpm
